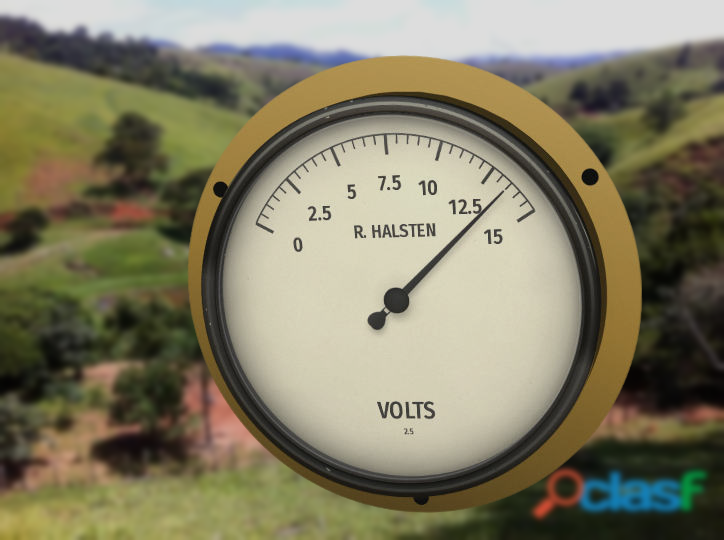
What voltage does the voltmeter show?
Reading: 13.5 V
